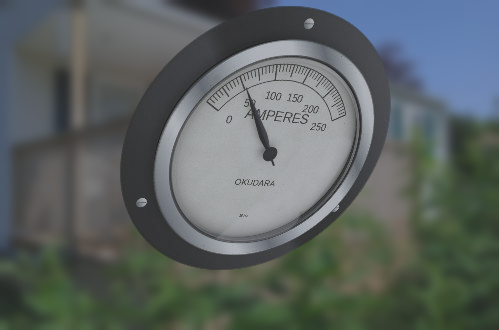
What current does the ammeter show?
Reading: 50 A
